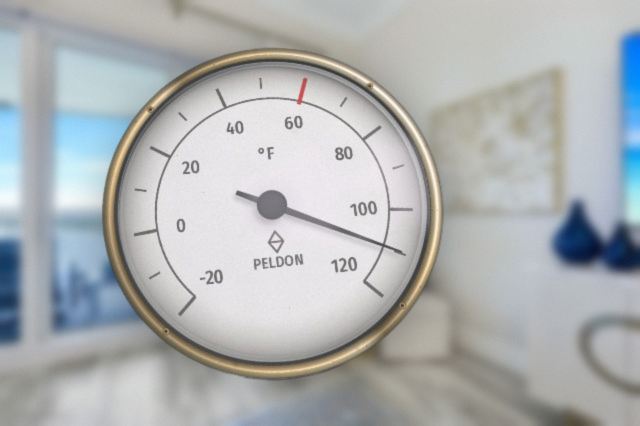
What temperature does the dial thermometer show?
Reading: 110 °F
